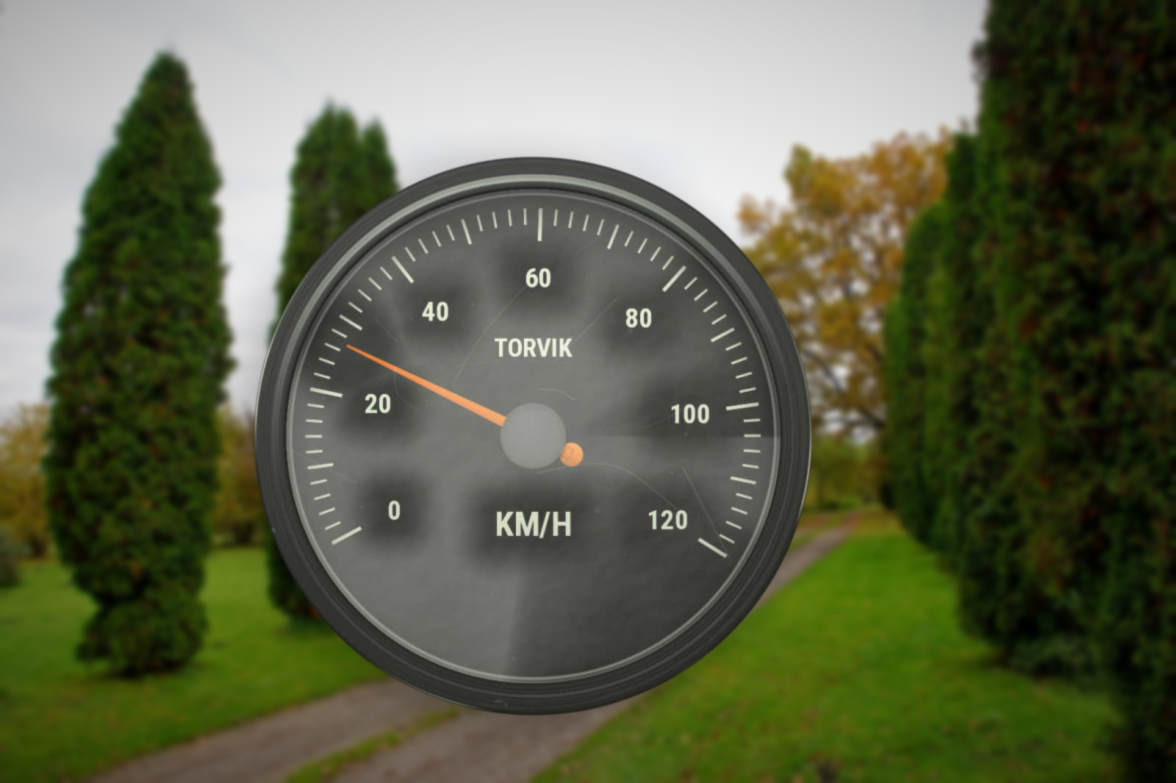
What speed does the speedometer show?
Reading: 27 km/h
